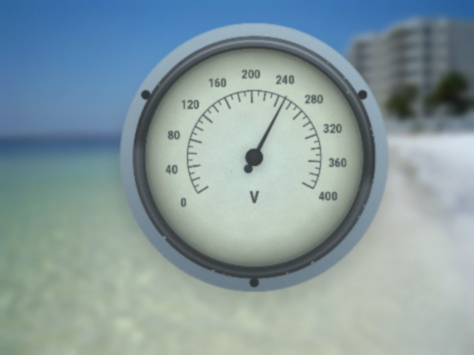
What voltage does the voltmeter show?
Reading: 250 V
